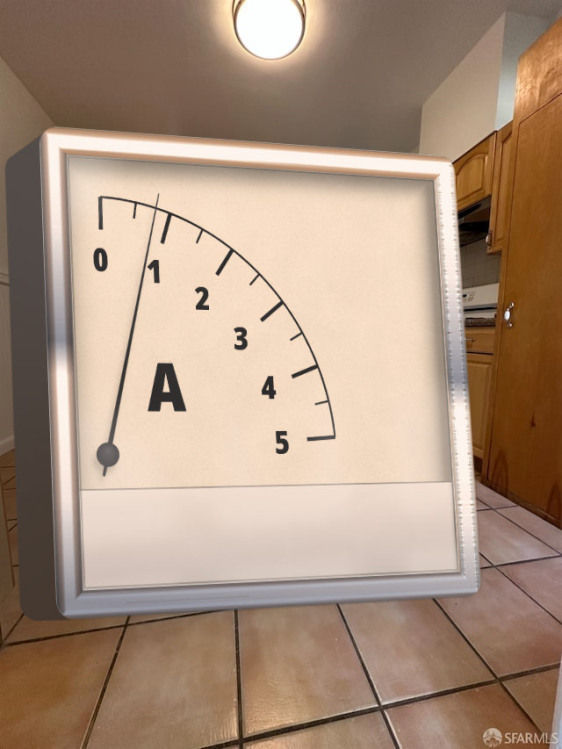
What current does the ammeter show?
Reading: 0.75 A
